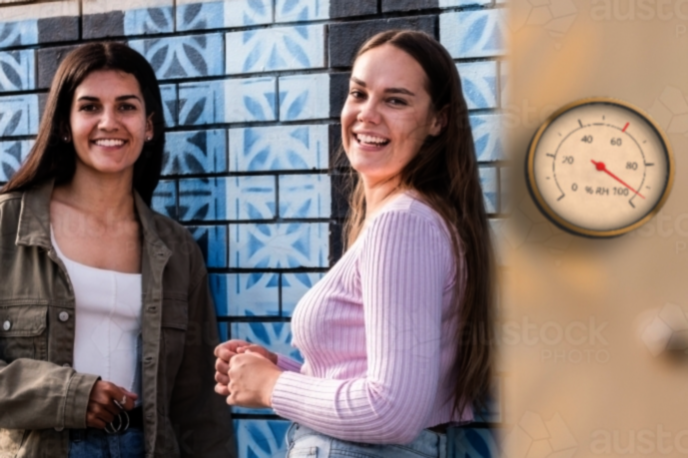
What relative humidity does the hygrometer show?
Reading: 95 %
